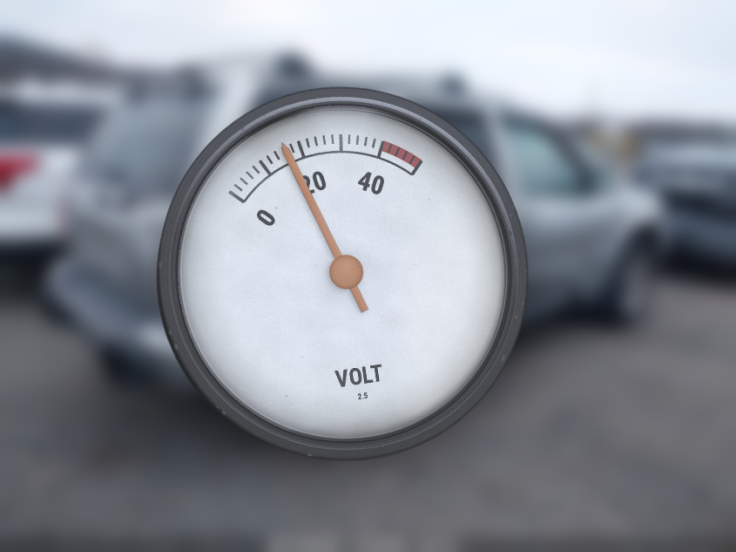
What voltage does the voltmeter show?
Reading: 16 V
